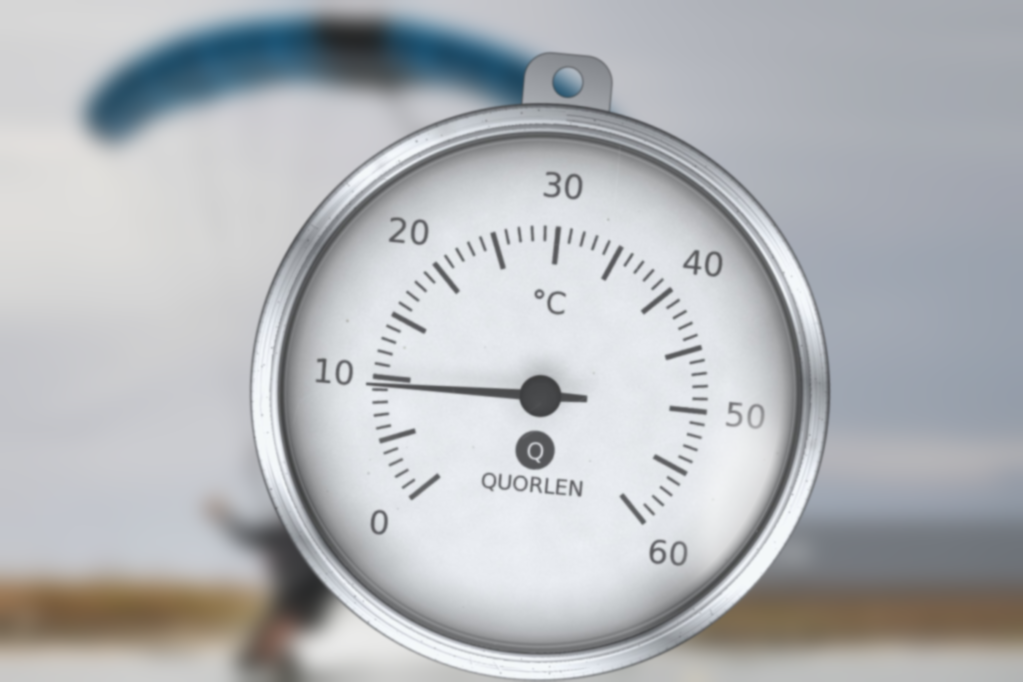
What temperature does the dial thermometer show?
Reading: 9.5 °C
